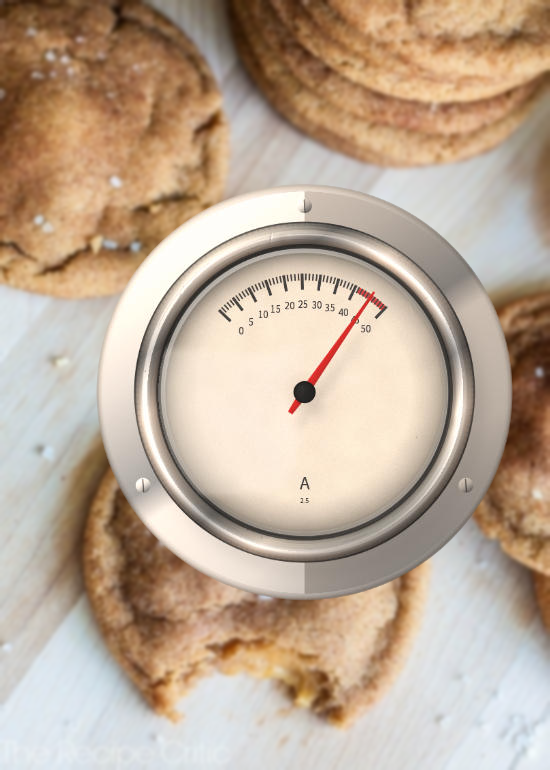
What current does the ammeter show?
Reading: 45 A
